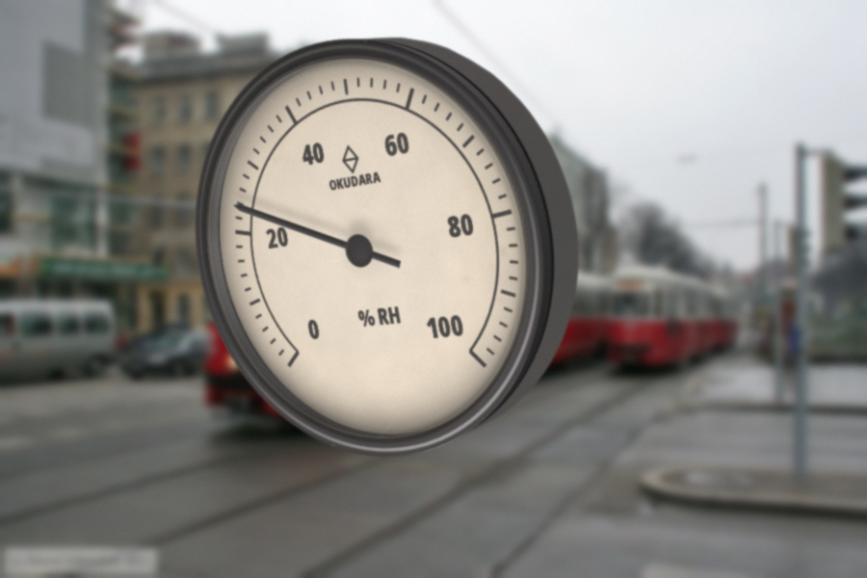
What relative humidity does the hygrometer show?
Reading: 24 %
